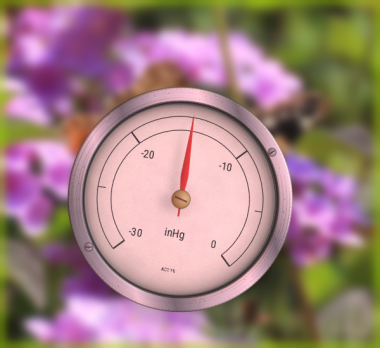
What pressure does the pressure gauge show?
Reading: -15 inHg
